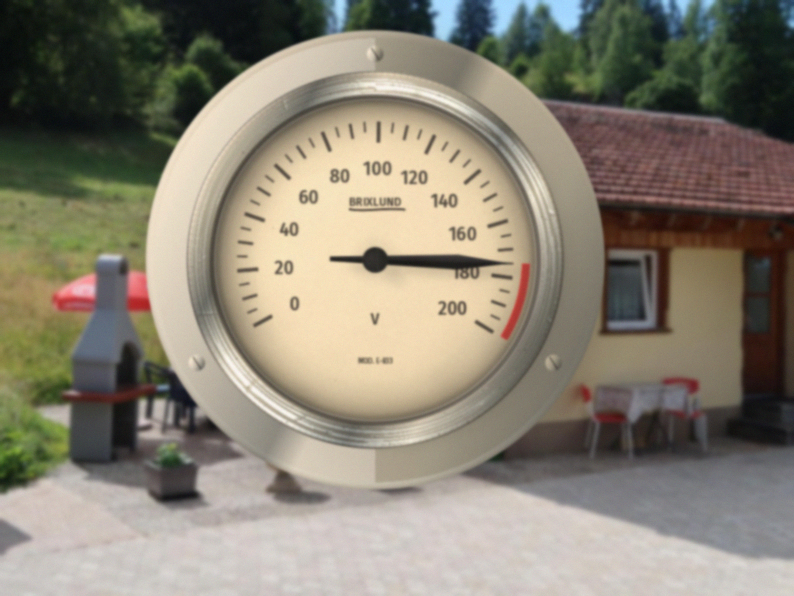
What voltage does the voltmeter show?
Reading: 175 V
